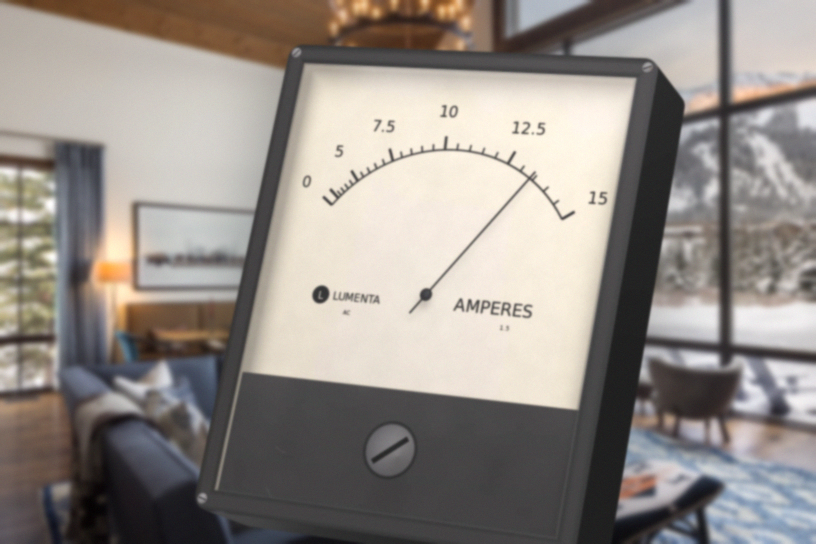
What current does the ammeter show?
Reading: 13.5 A
